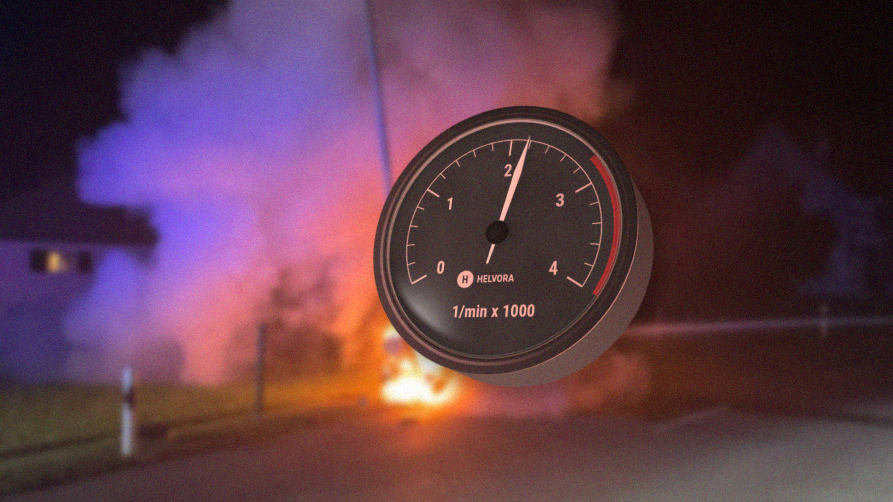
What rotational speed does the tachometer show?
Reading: 2200 rpm
